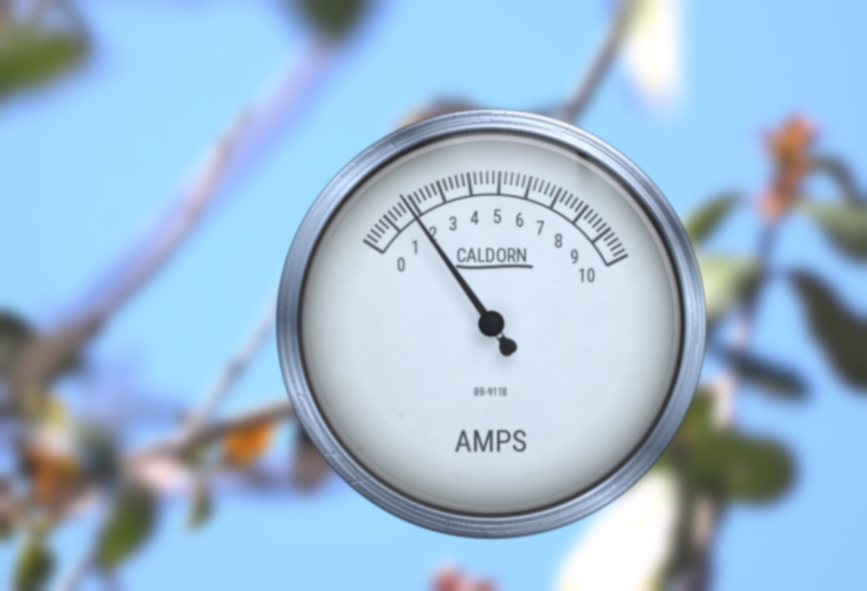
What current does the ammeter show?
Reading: 1.8 A
